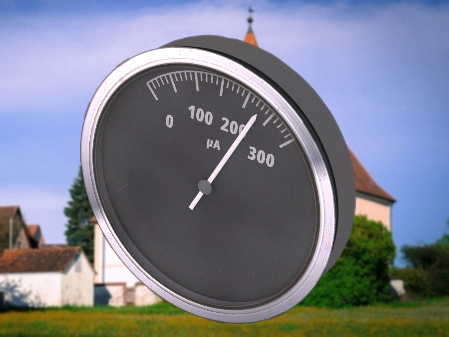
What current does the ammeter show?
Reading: 230 µA
